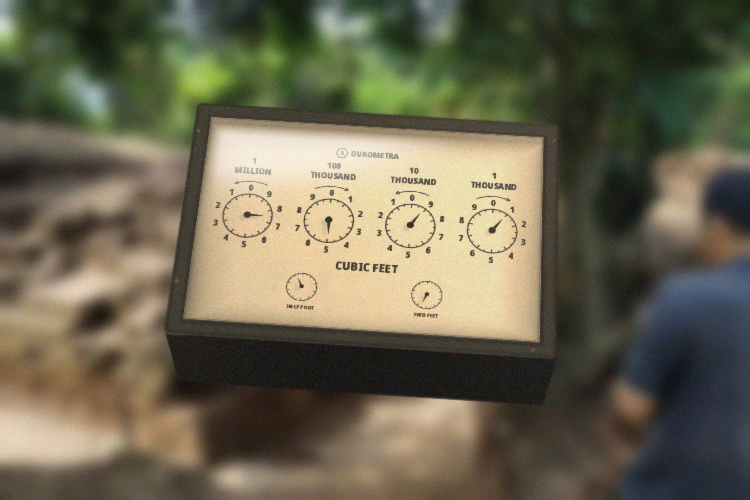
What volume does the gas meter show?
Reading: 749100 ft³
